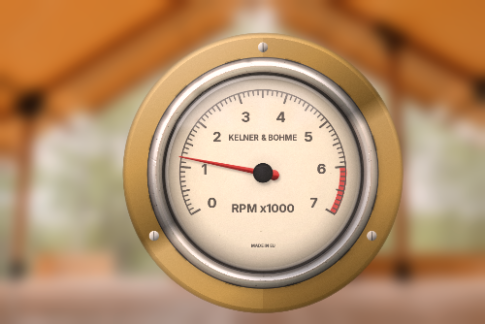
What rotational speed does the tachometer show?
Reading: 1200 rpm
